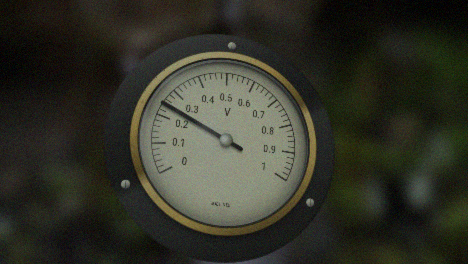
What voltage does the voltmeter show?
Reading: 0.24 V
